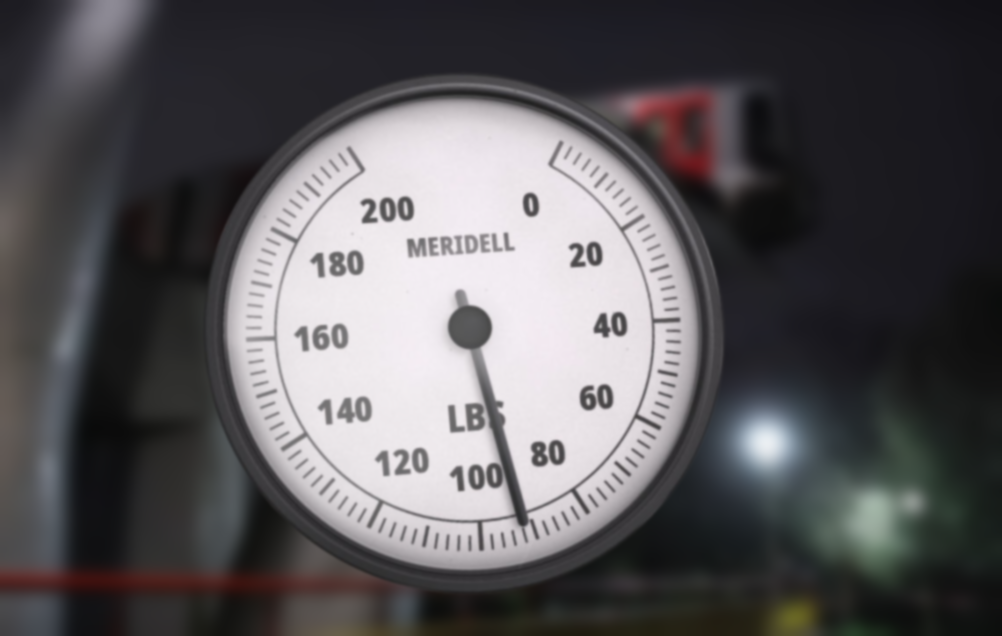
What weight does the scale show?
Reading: 92 lb
